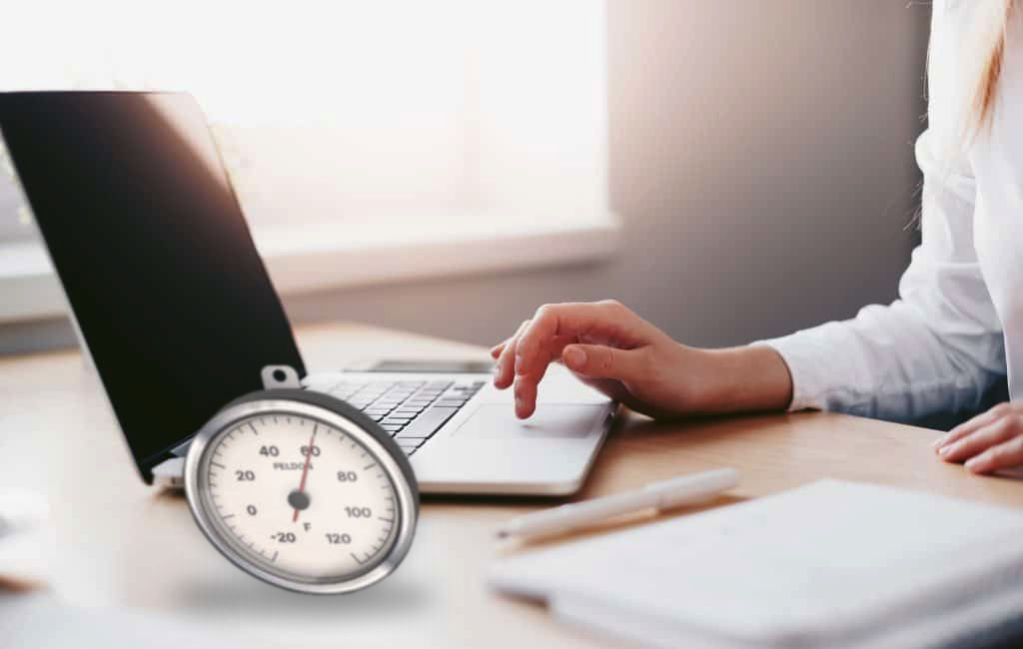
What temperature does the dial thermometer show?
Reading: 60 °F
